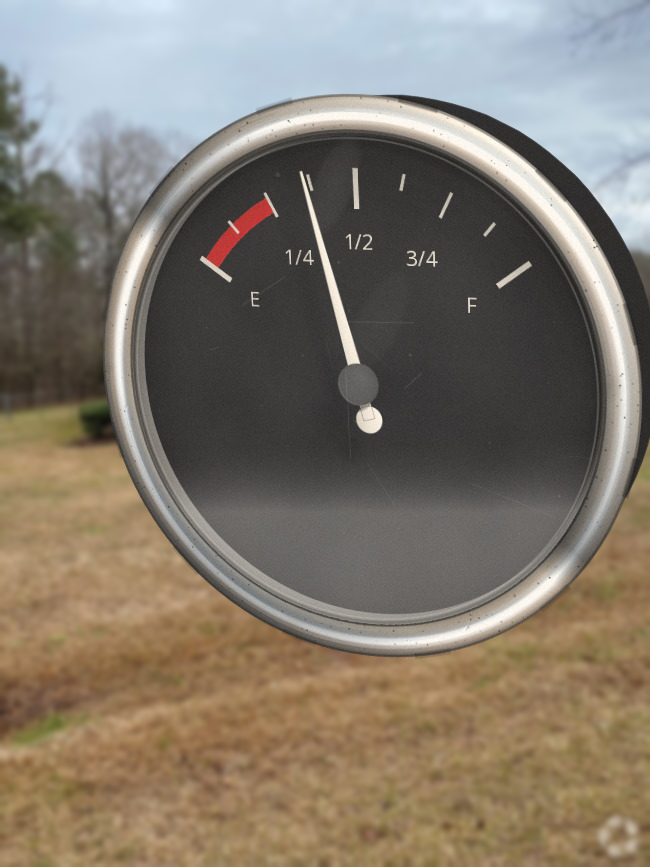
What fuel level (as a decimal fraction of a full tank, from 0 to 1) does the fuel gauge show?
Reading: 0.375
